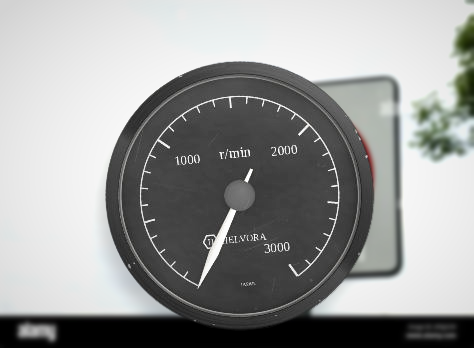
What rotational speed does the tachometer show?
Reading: 0 rpm
